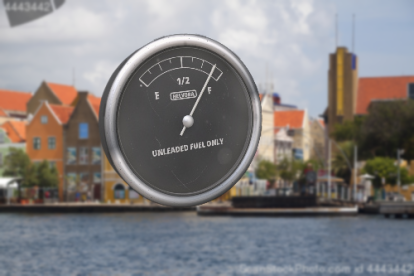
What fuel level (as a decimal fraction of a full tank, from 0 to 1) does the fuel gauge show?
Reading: 0.875
